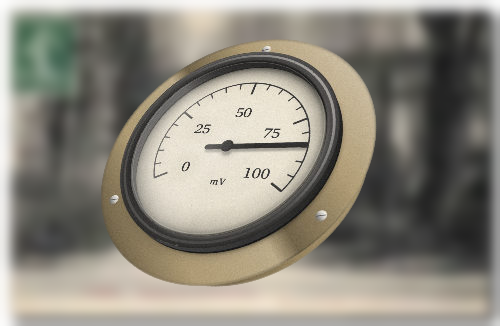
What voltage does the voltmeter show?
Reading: 85 mV
